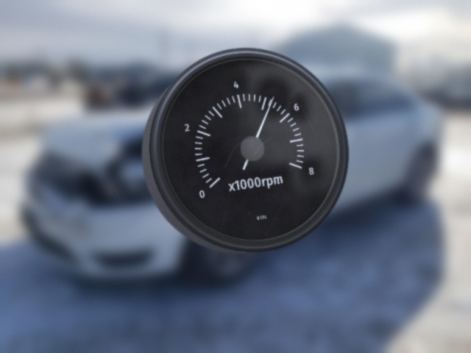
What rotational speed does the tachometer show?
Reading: 5200 rpm
